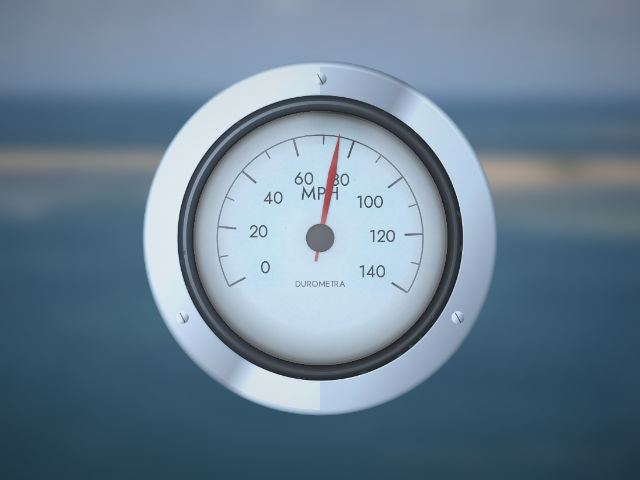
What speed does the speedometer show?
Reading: 75 mph
